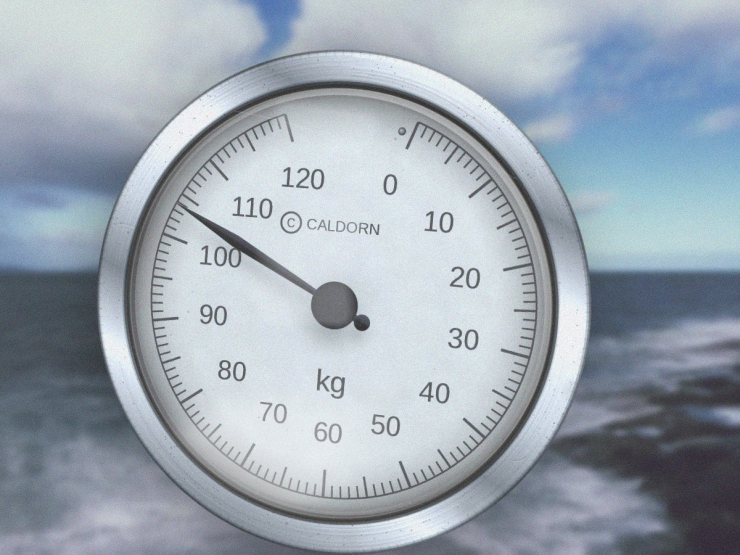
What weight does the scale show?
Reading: 104 kg
